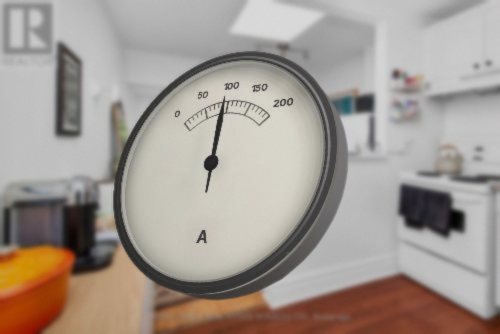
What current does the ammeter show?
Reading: 100 A
